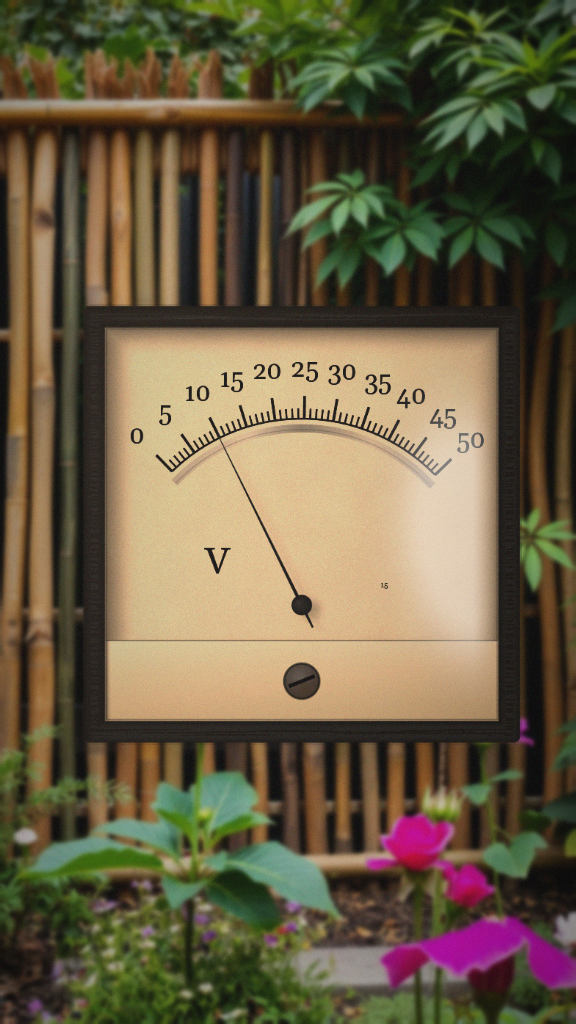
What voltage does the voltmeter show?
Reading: 10 V
